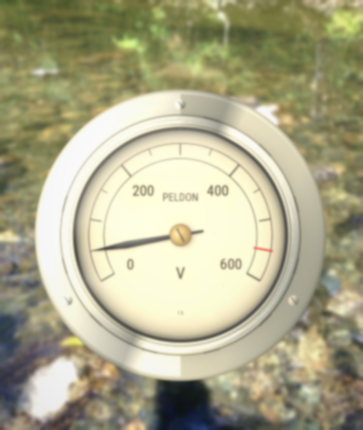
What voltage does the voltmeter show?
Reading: 50 V
